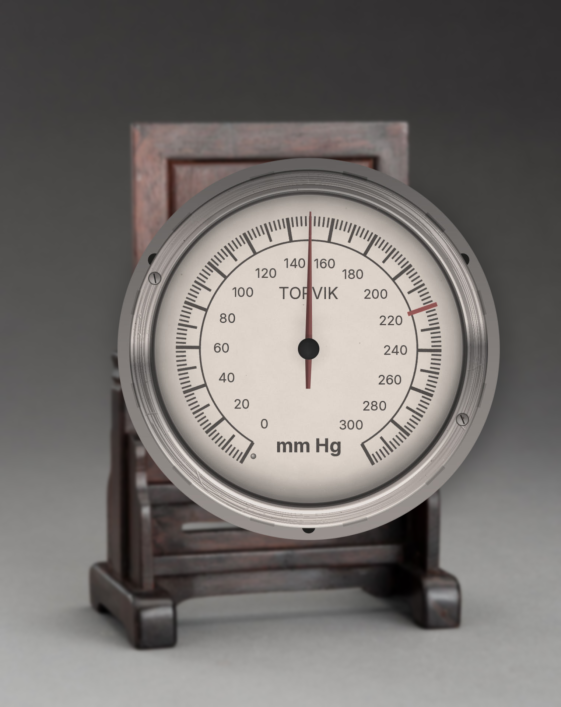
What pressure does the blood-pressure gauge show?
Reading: 150 mmHg
